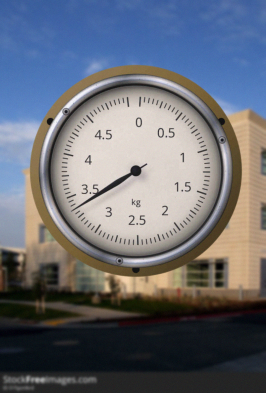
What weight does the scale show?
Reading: 3.35 kg
